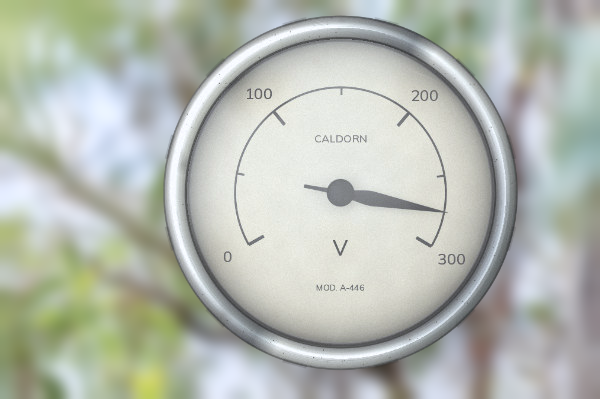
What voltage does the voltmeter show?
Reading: 275 V
